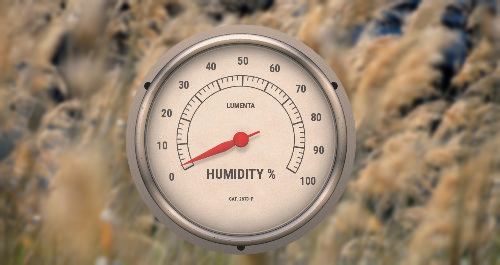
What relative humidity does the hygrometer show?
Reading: 2 %
